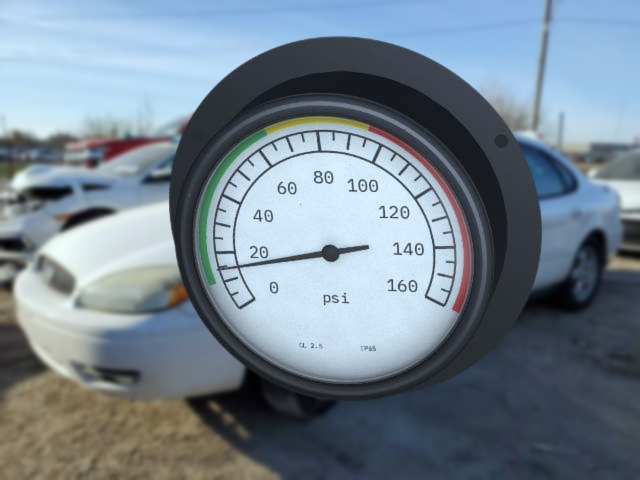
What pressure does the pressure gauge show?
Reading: 15 psi
